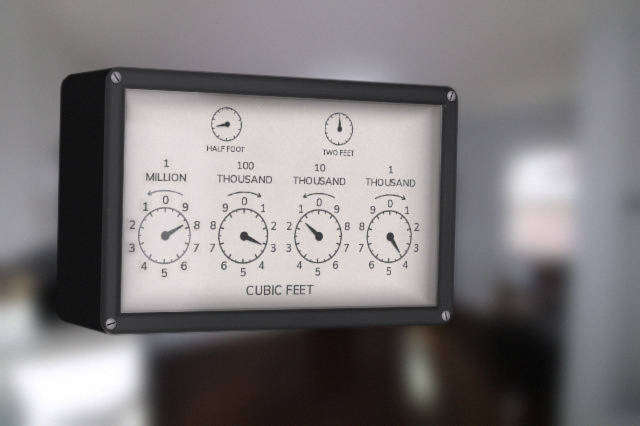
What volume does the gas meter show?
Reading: 831400 ft³
